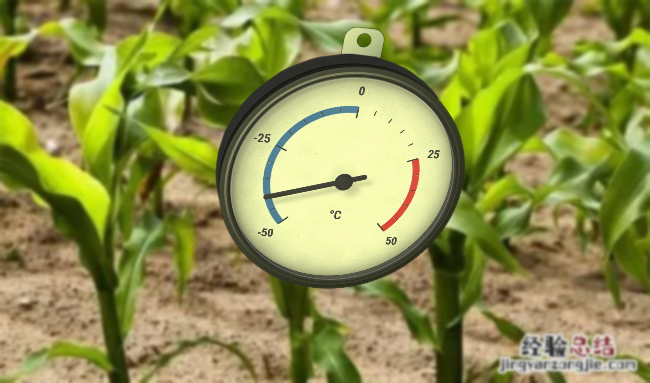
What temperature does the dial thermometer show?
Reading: -40 °C
